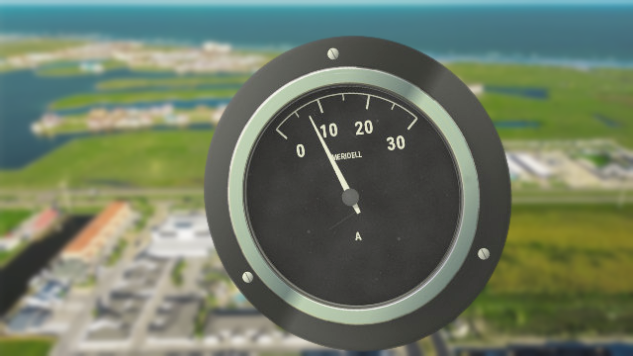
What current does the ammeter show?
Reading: 7.5 A
